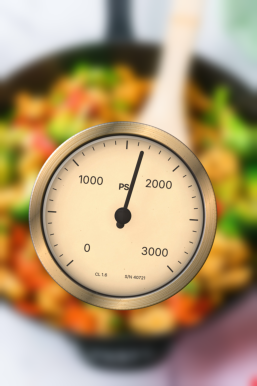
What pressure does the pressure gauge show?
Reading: 1650 psi
